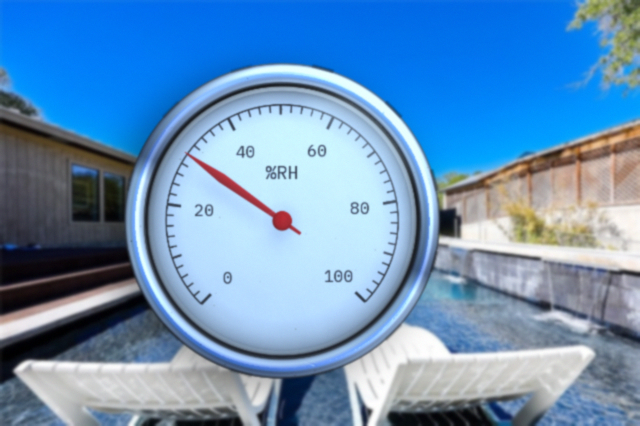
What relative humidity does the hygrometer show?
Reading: 30 %
